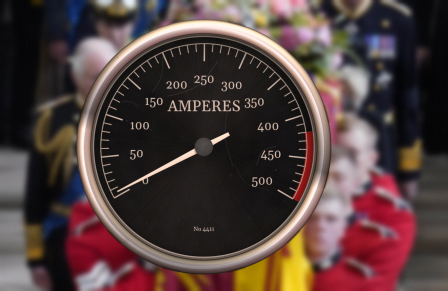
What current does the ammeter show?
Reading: 5 A
